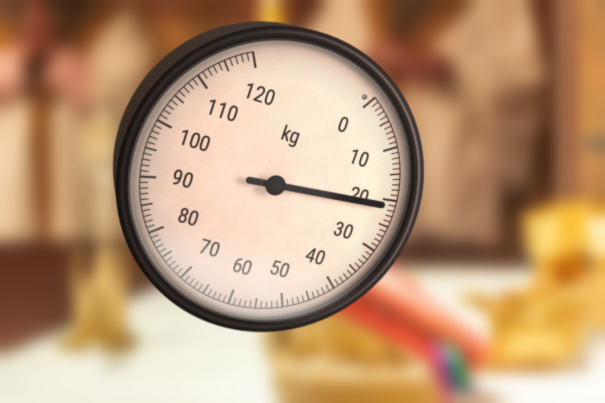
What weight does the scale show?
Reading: 21 kg
